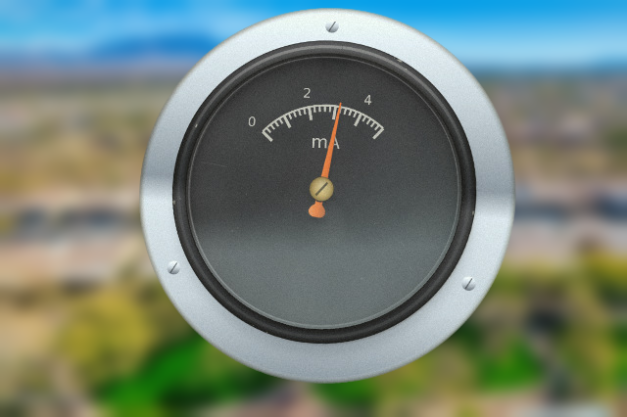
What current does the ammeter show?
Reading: 3.2 mA
